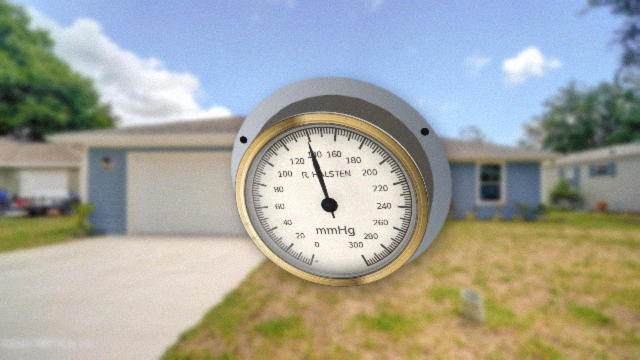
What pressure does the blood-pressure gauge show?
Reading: 140 mmHg
